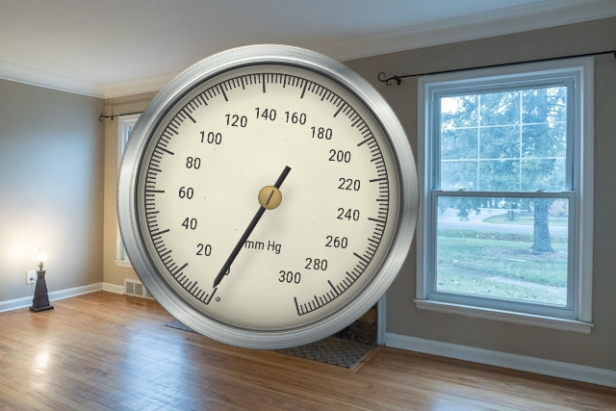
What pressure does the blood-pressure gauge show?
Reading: 2 mmHg
